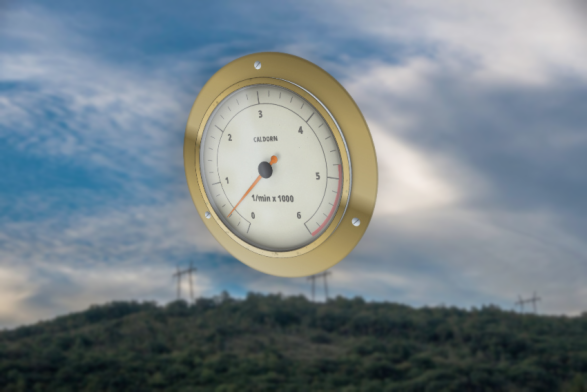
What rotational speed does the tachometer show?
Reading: 400 rpm
